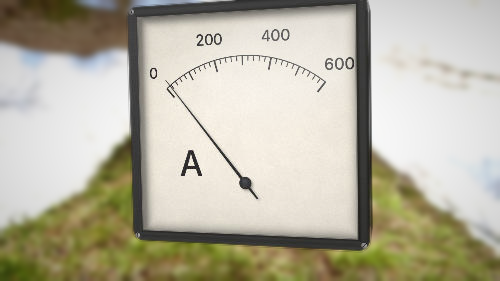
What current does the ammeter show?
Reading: 20 A
